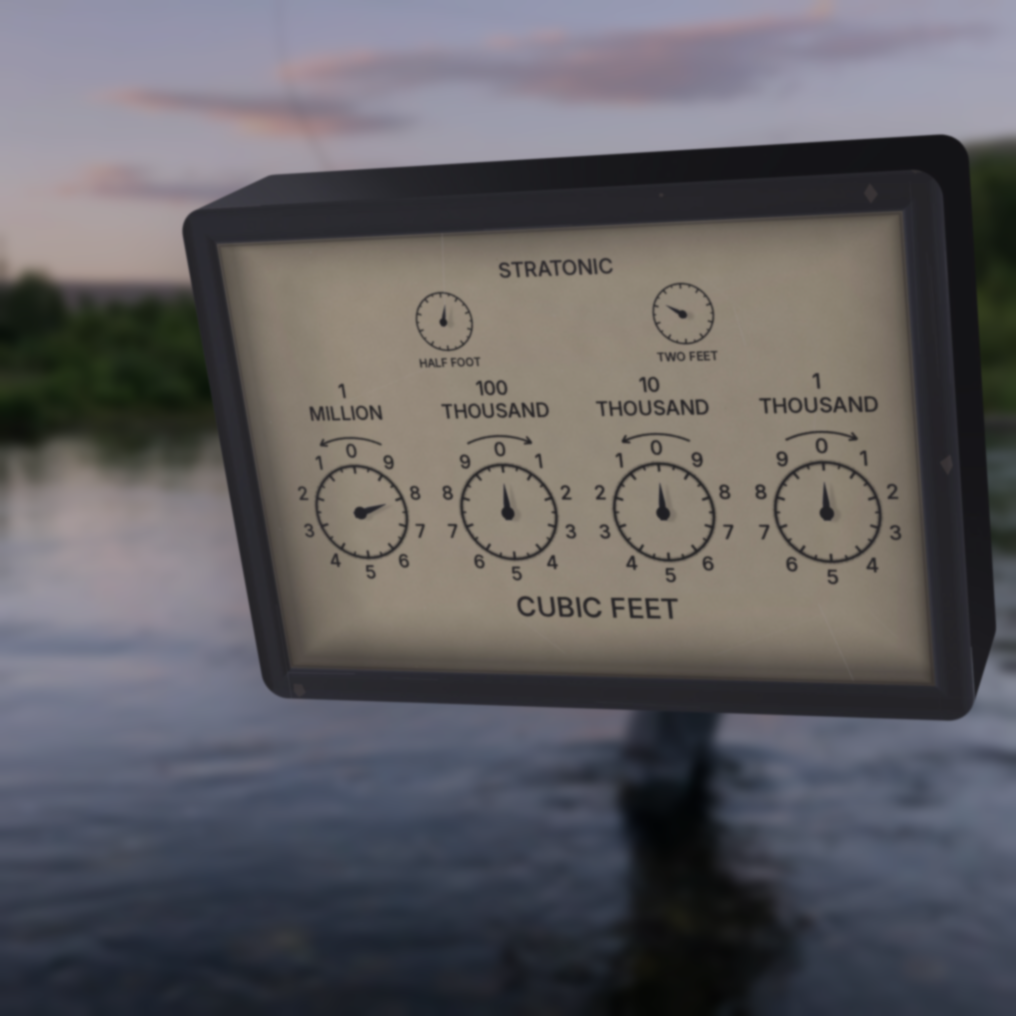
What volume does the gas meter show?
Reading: 800000 ft³
